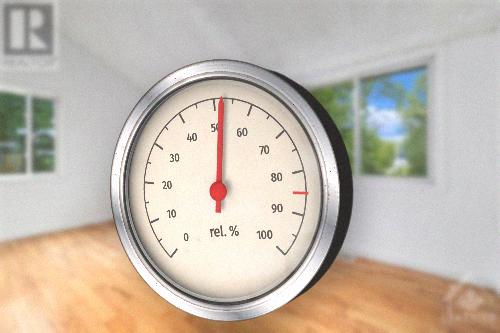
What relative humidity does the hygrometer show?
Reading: 52.5 %
